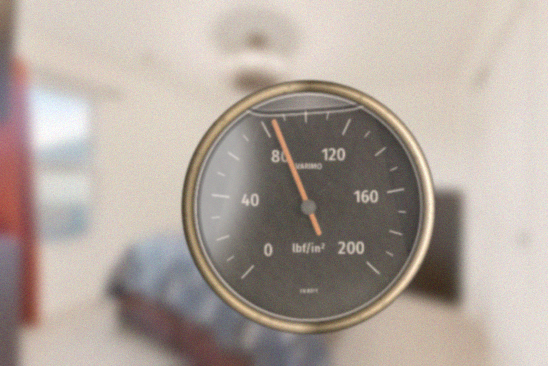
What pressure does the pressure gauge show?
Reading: 85 psi
